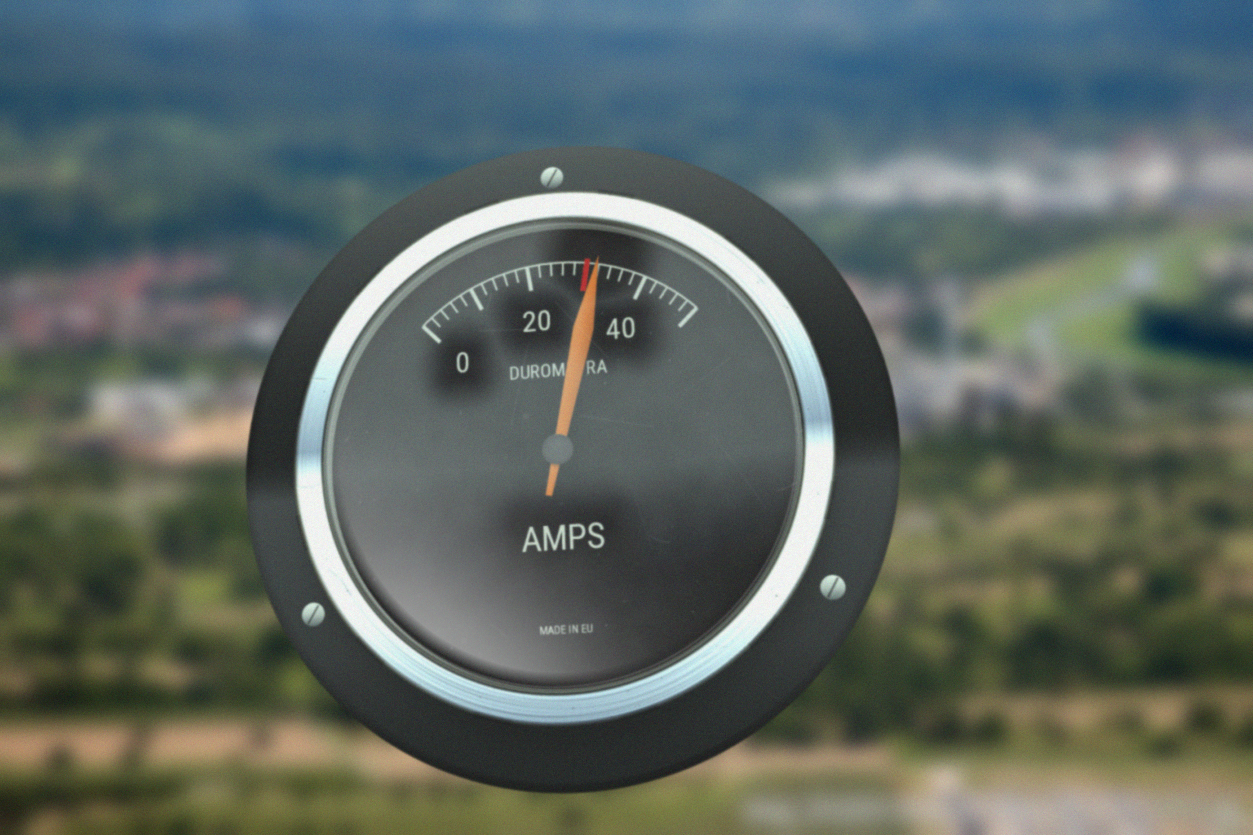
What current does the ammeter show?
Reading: 32 A
